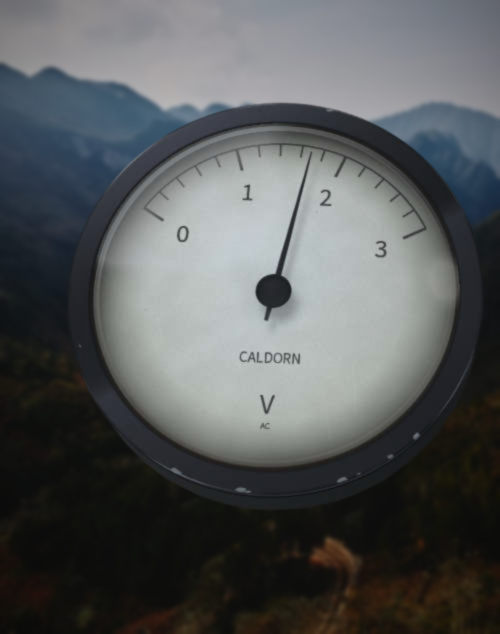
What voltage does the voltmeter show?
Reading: 1.7 V
